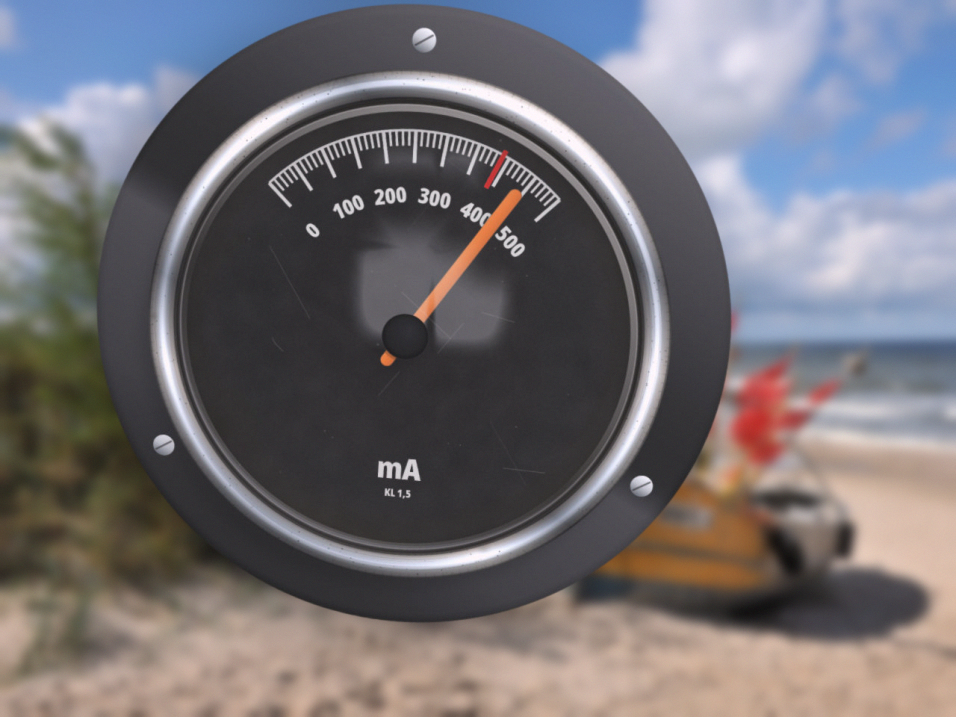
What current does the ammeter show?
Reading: 440 mA
